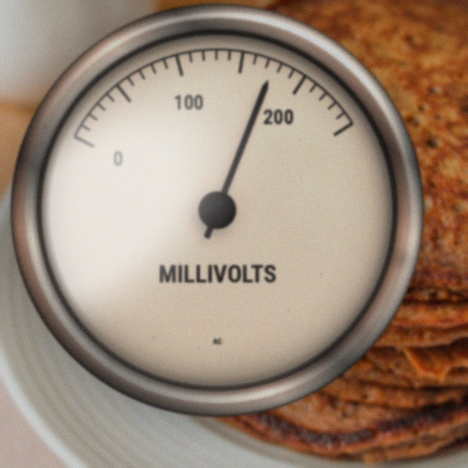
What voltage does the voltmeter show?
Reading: 175 mV
